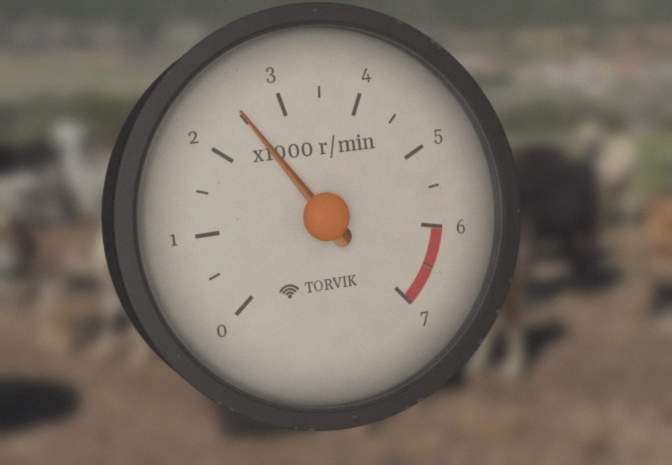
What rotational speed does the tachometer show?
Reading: 2500 rpm
